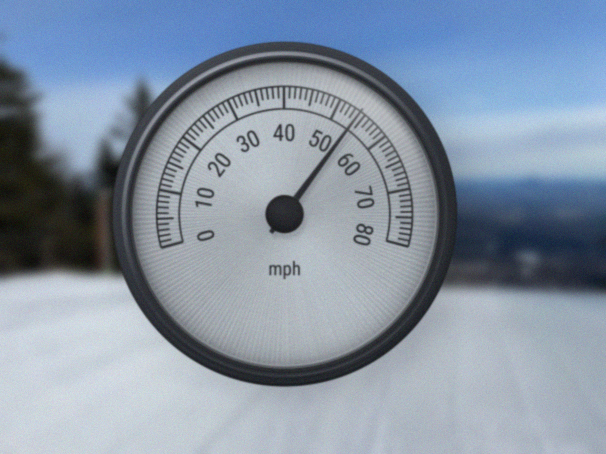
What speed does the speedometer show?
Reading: 54 mph
